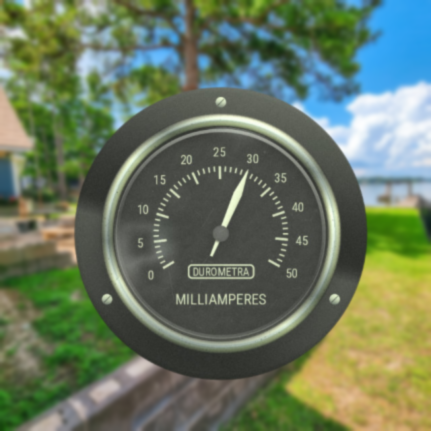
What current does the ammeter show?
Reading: 30 mA
